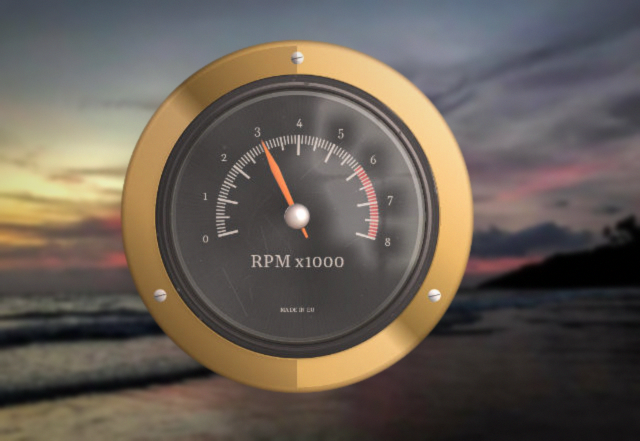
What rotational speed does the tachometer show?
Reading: 3000 rpm
